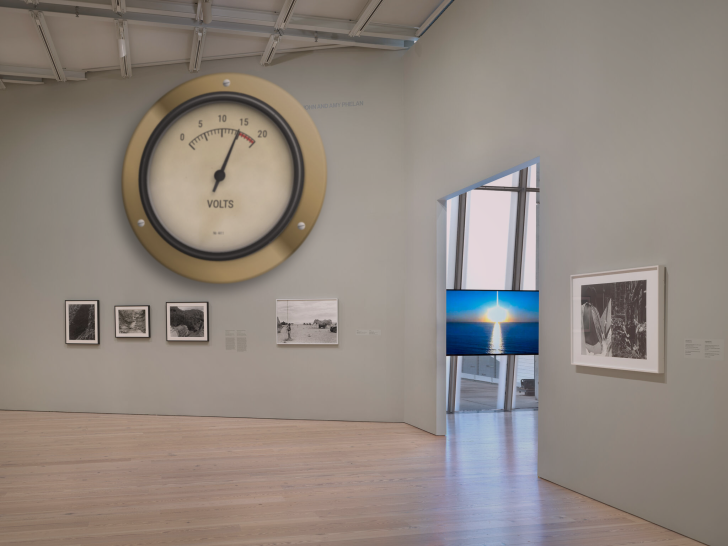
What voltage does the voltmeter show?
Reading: 15 V
